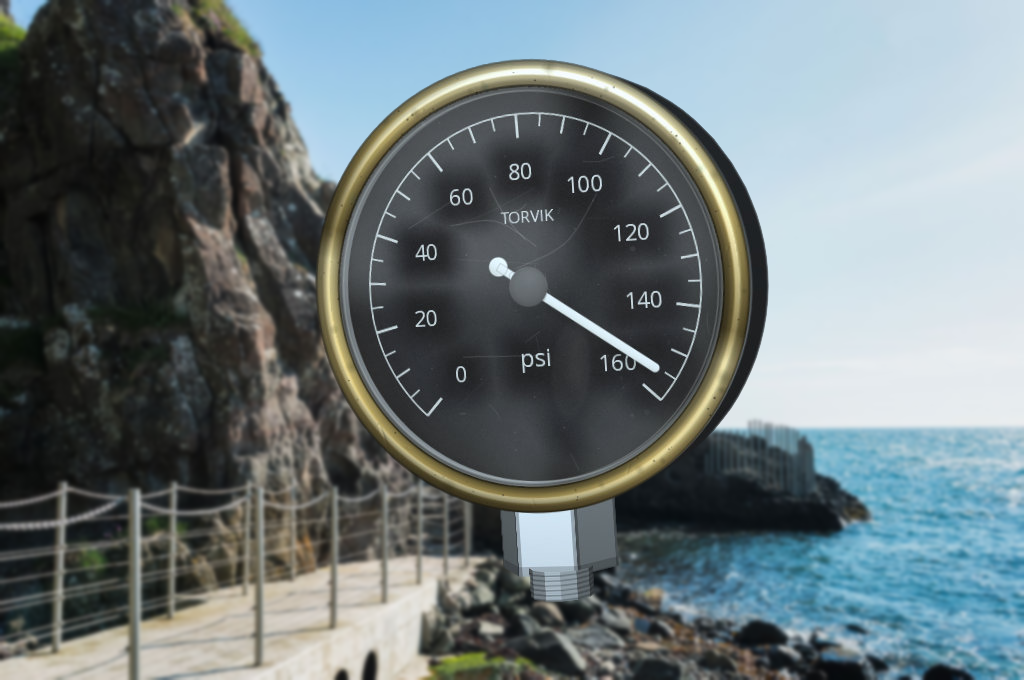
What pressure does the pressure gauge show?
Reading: 155 psi
